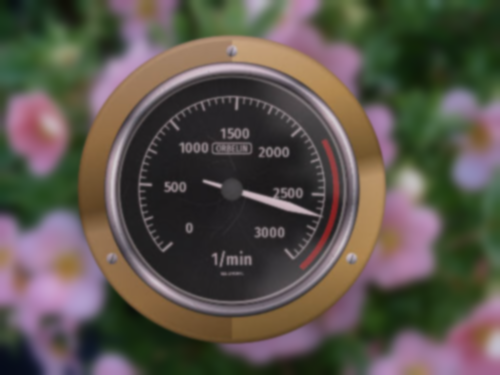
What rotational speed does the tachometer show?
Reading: 2650 rpm
